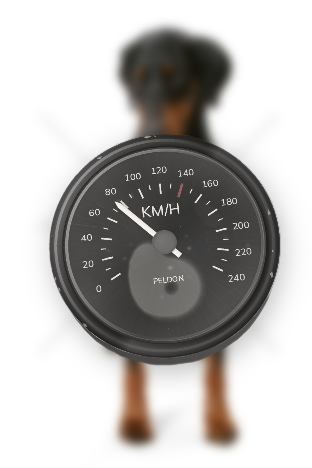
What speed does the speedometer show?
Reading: 75 km/h
